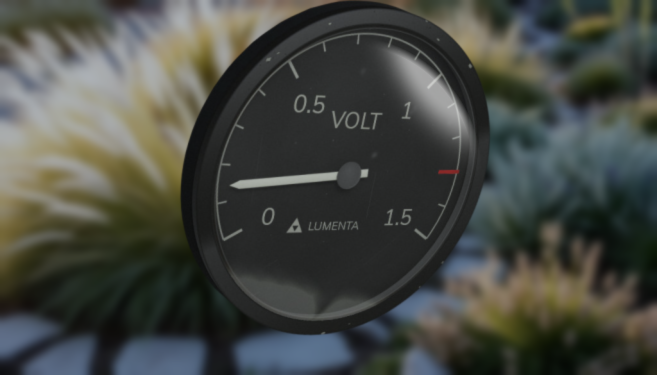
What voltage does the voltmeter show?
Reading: 0.15 V
